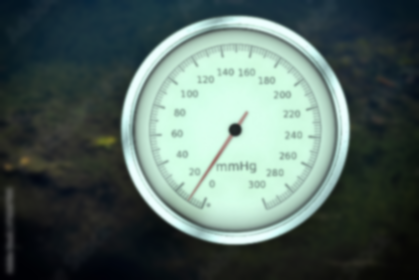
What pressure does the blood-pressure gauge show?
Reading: 10 mmHg
